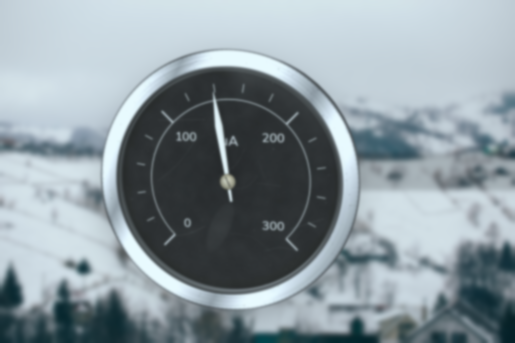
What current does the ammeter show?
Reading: 140 µA
